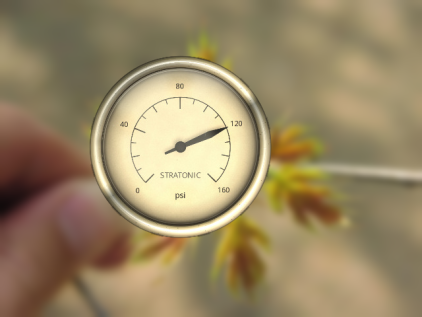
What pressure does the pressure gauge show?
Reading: 120 psi
